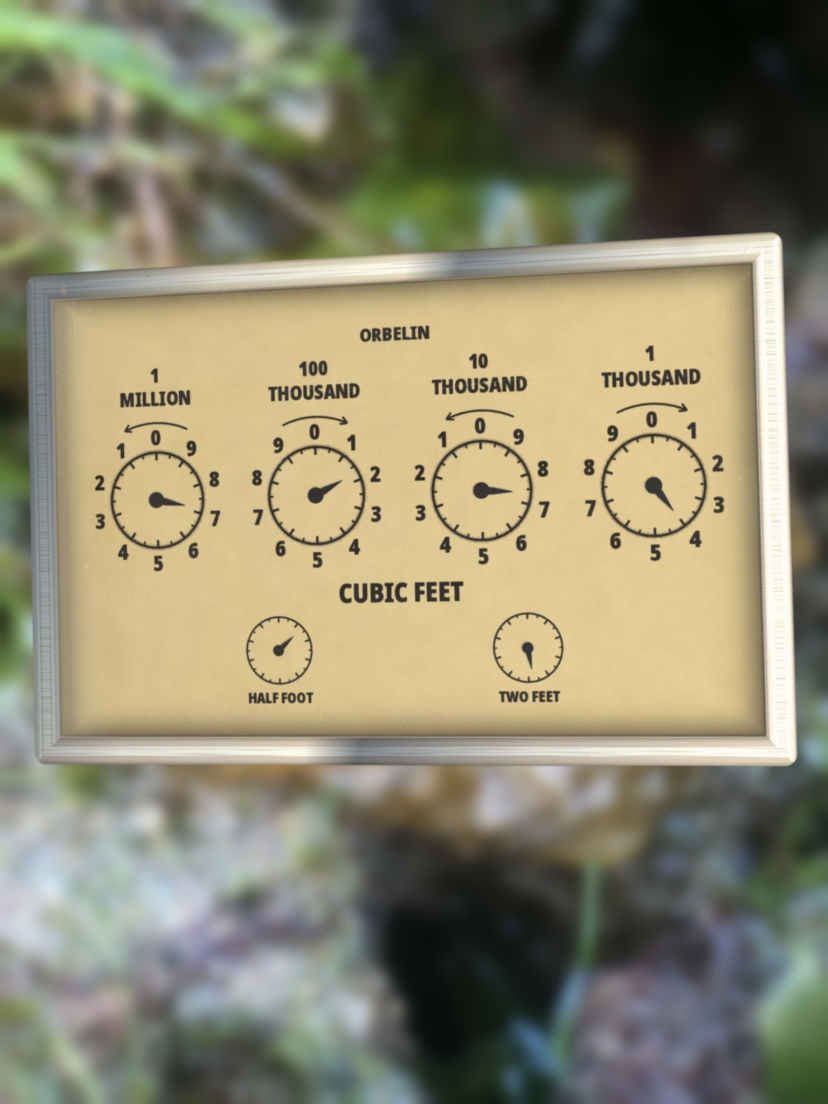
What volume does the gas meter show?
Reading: 717400 ft³
